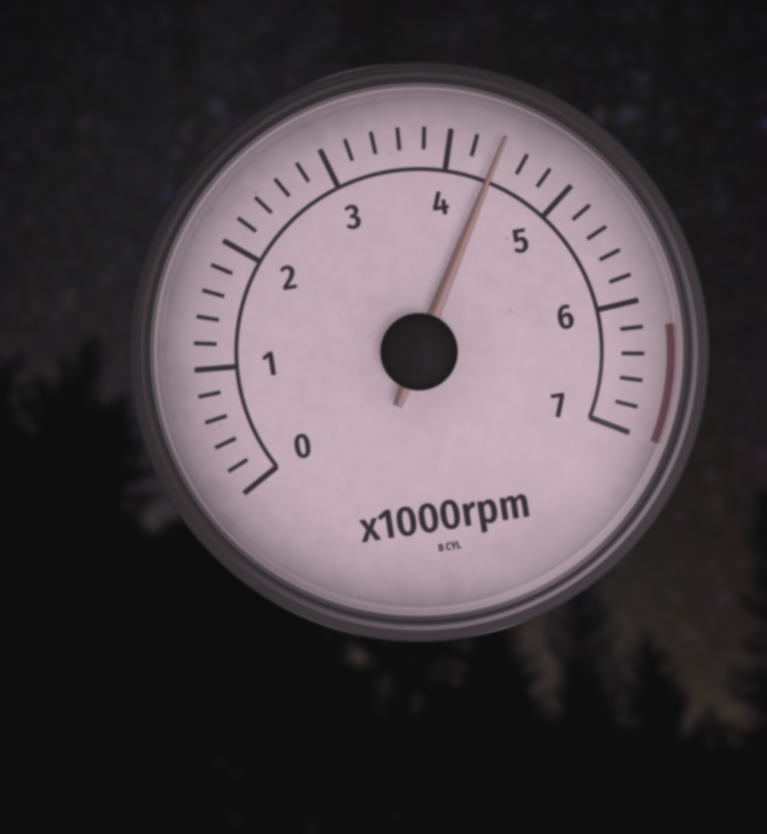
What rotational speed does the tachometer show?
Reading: 4400 rpm
